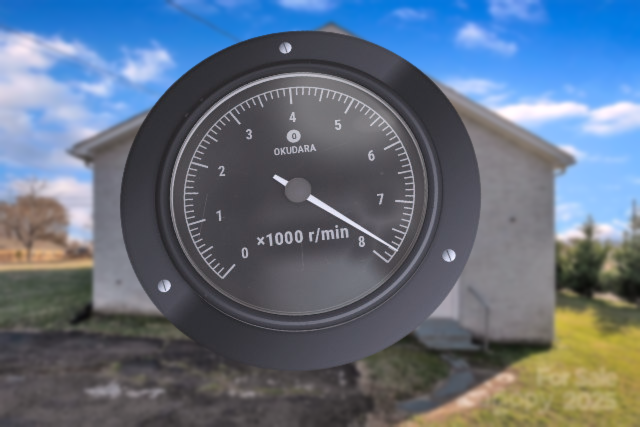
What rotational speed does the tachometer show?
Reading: 7800 rpm
